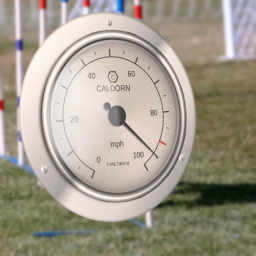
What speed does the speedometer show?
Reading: 95 mph
